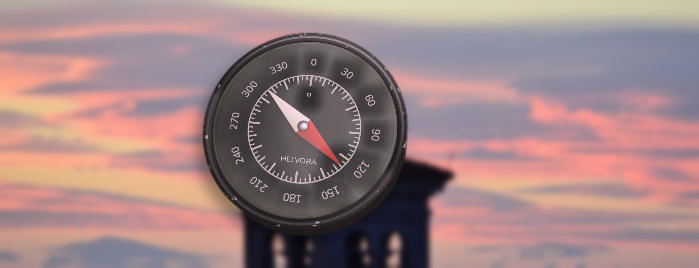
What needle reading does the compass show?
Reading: 130 °
